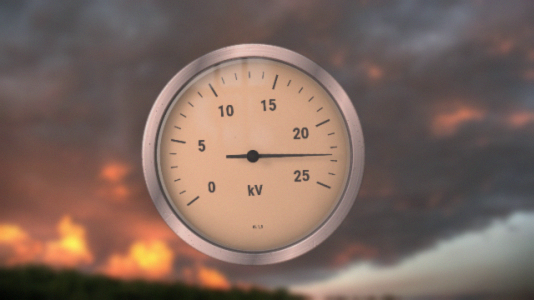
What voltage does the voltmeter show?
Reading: 22.5 kV
